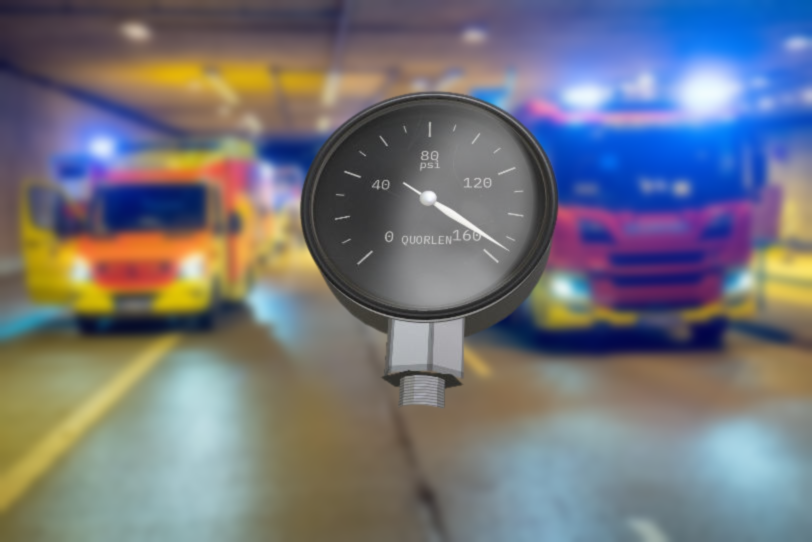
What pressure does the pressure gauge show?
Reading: 155 psi
